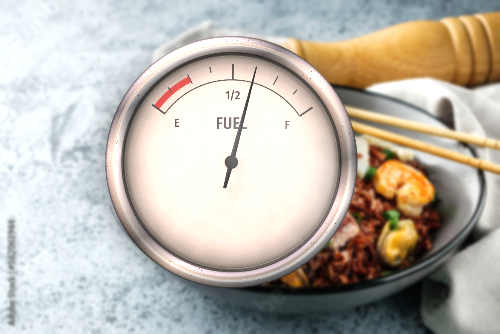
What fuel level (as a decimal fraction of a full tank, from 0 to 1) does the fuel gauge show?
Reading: 0.625
